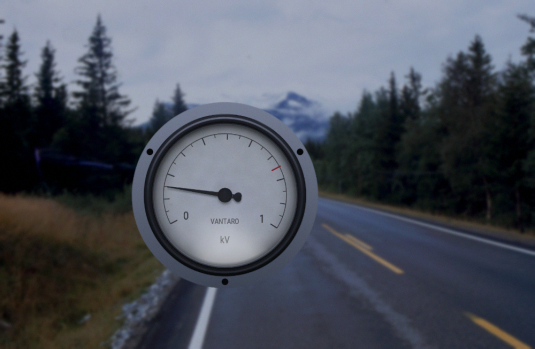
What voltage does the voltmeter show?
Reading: 0.15 kV
